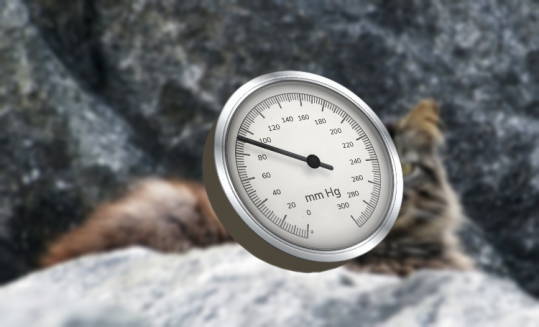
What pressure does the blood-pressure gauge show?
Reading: 90 mmHg
